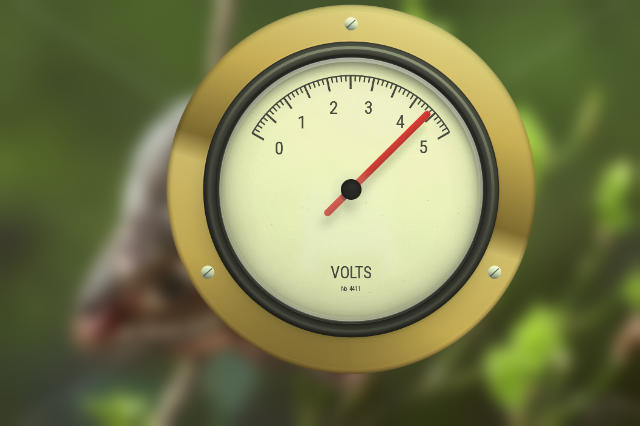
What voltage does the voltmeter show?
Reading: 4.4 V
